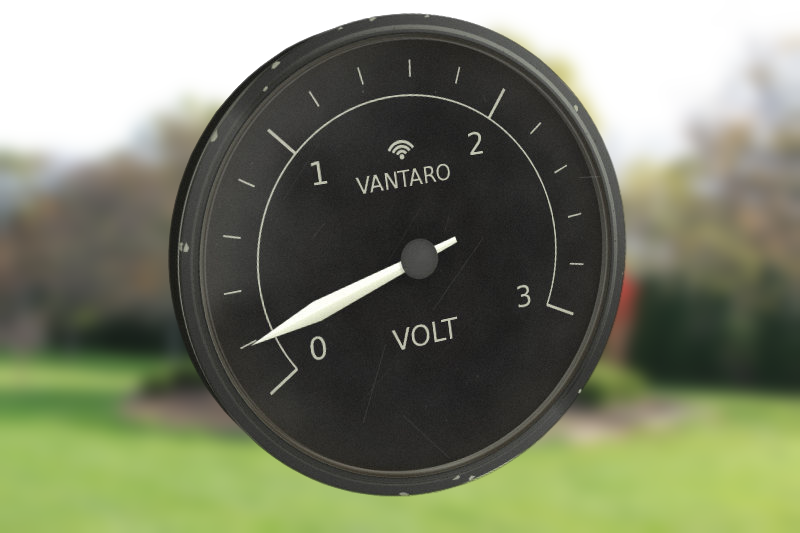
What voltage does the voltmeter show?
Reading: 0.2 V
